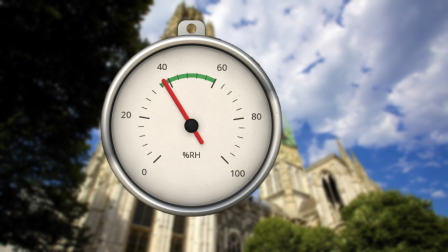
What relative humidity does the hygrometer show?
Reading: 38 %
